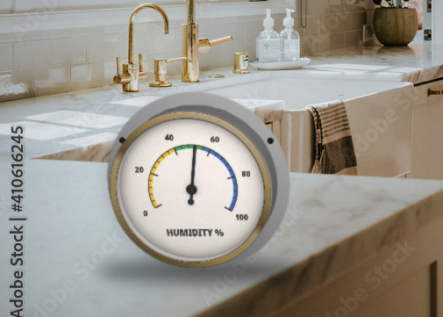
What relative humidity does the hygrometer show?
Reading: 52 %
